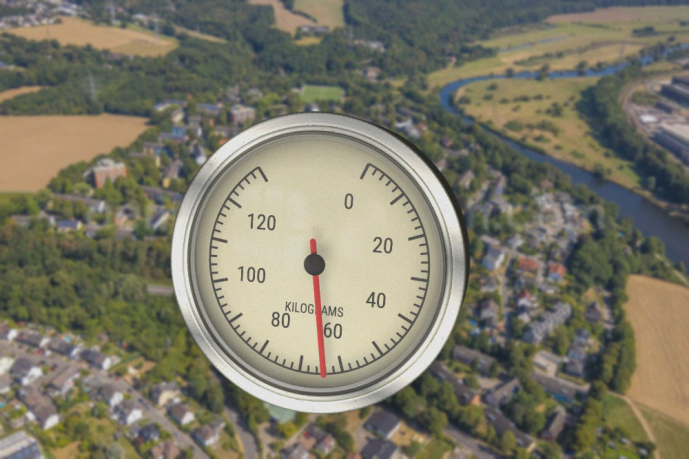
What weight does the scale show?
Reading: 64 kg
